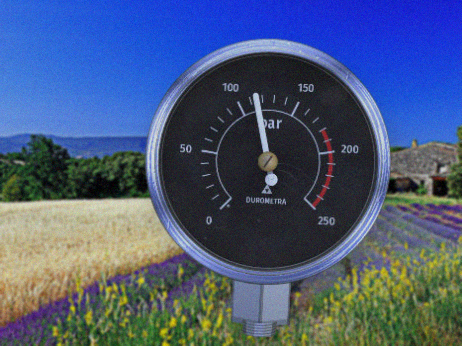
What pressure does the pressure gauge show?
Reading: 115 bar
